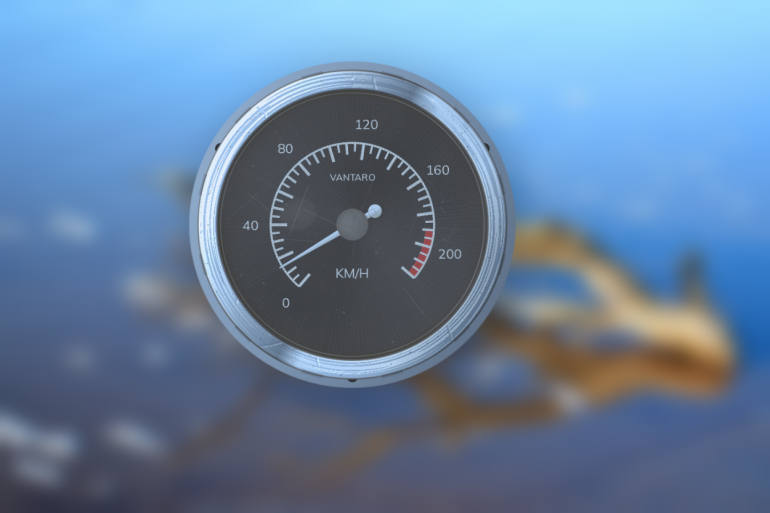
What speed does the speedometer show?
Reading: 15 km/h
